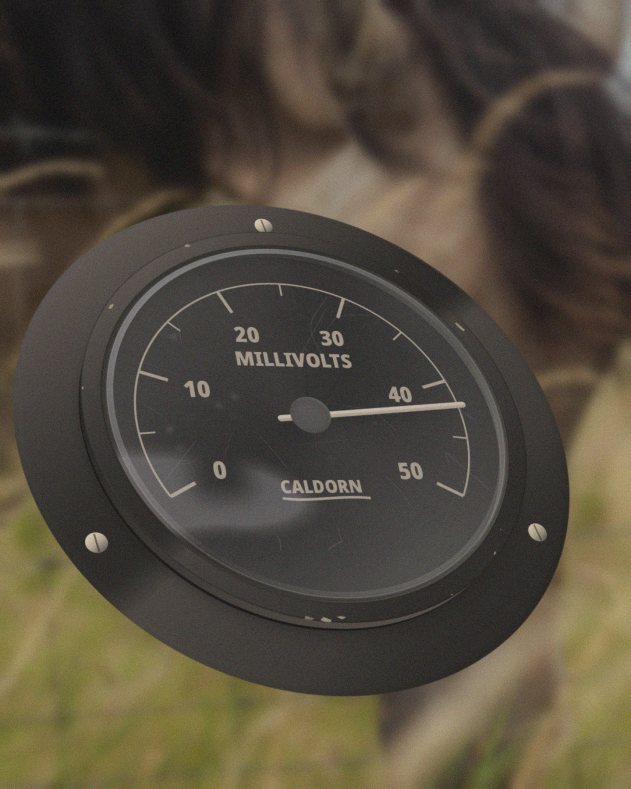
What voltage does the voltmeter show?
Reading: 42.5 mV
